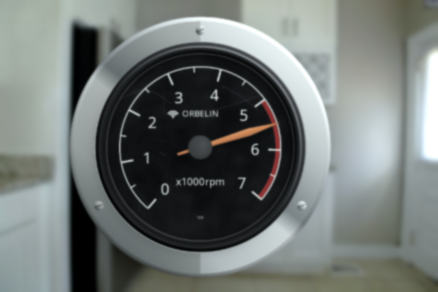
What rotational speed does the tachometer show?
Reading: 5500 rpm
